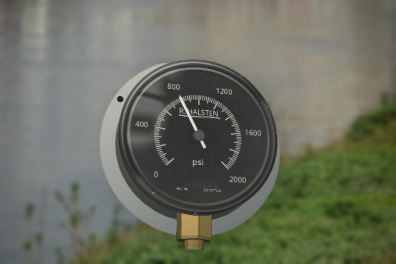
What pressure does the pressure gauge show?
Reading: 800 psi
